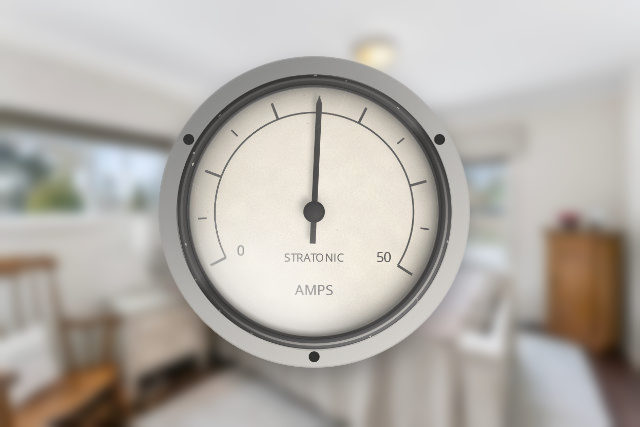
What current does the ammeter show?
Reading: 25 A
